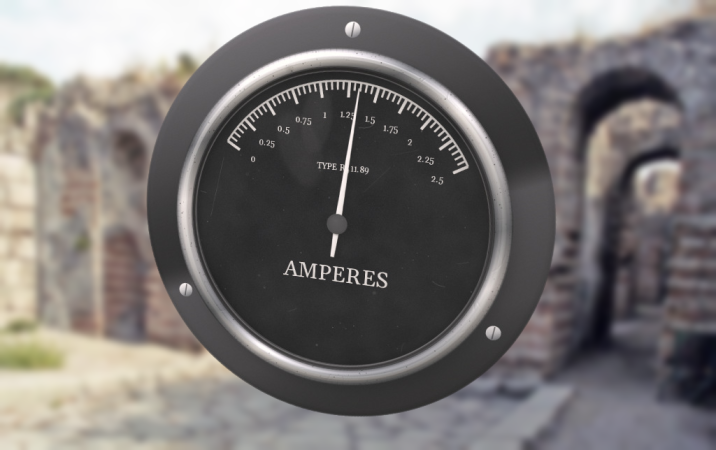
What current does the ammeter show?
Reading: 1.35 A
